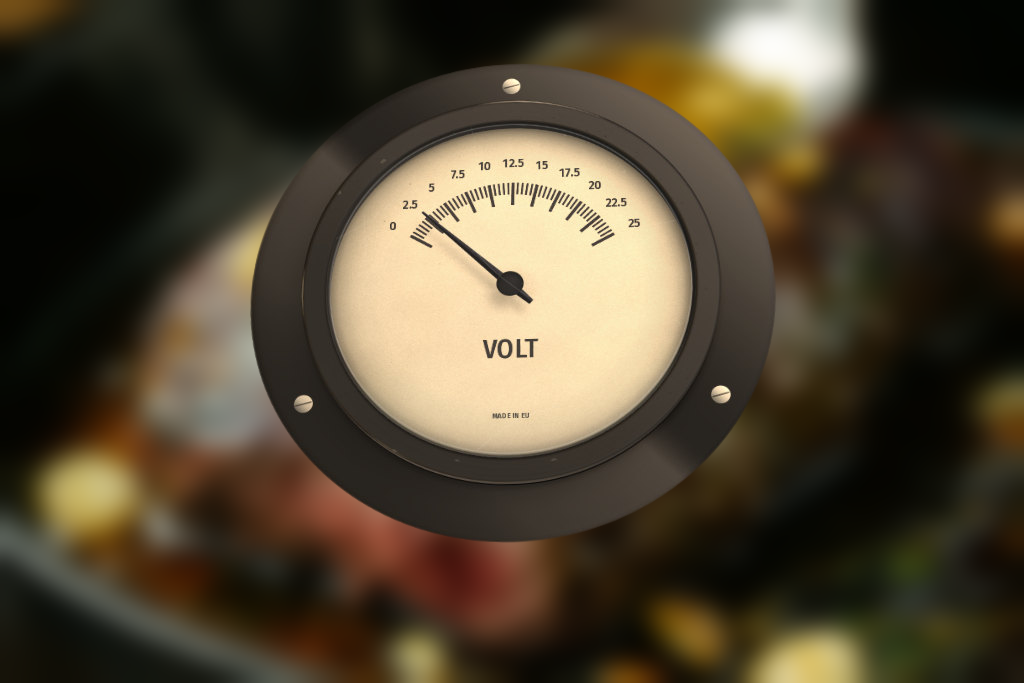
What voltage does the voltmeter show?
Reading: 2.5 V
